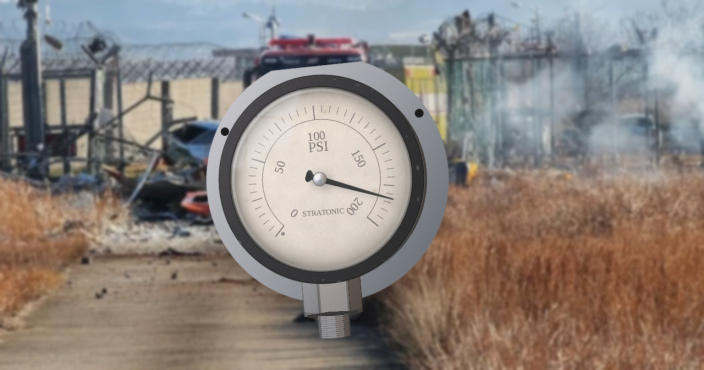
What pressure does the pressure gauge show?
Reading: 182.5 psi
